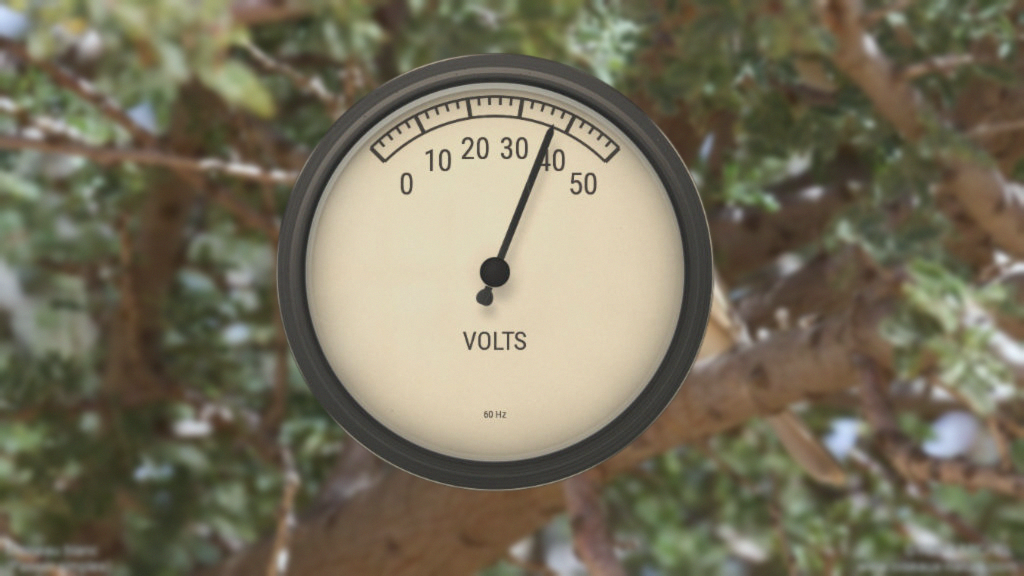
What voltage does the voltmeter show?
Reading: 37 V
